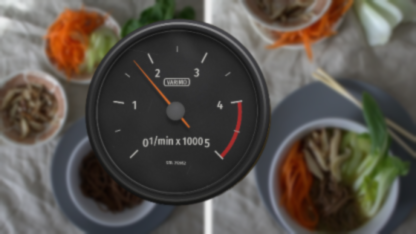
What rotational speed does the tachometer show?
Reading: 1750 rpm
